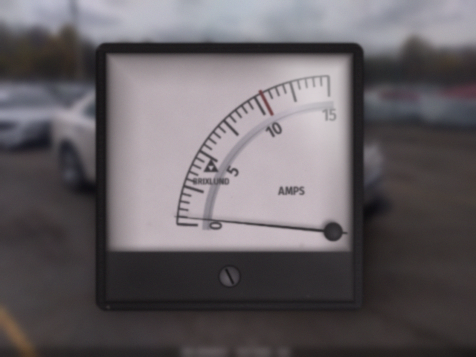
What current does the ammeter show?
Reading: 0.5 A
